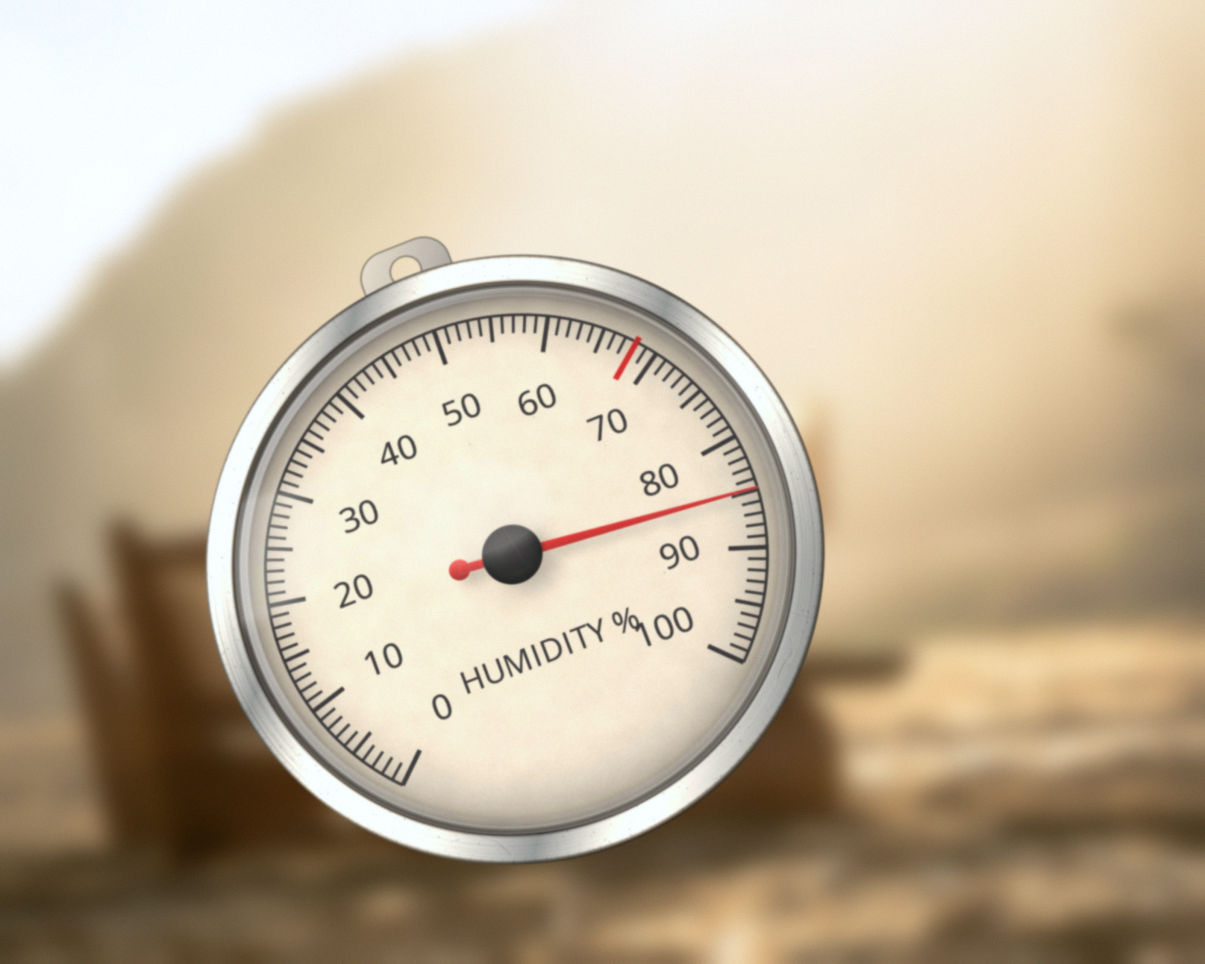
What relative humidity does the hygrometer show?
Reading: 85 %
